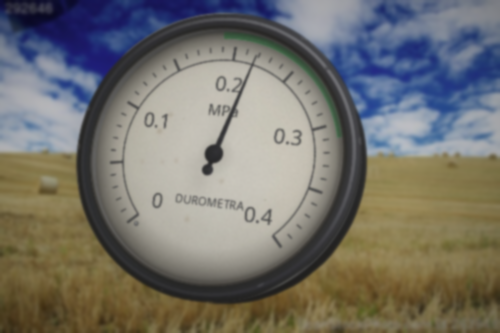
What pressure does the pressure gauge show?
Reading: 0.22 MPa
